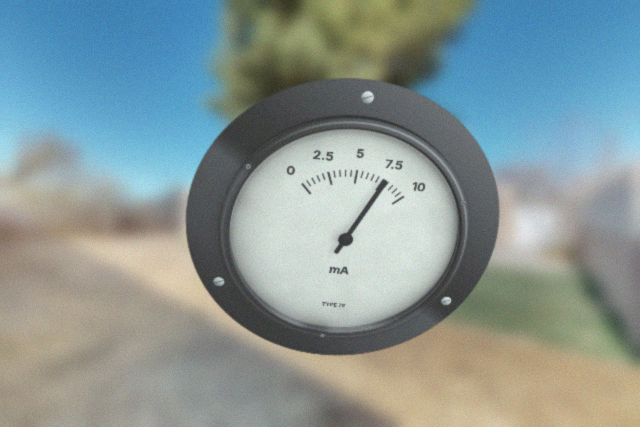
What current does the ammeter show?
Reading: 7.5 mA
